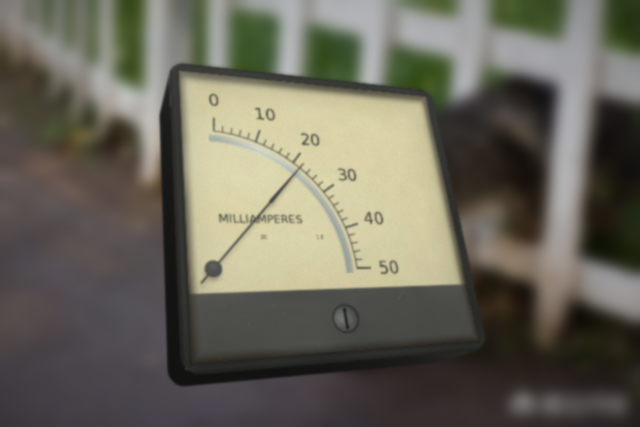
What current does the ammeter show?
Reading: 22 mA
